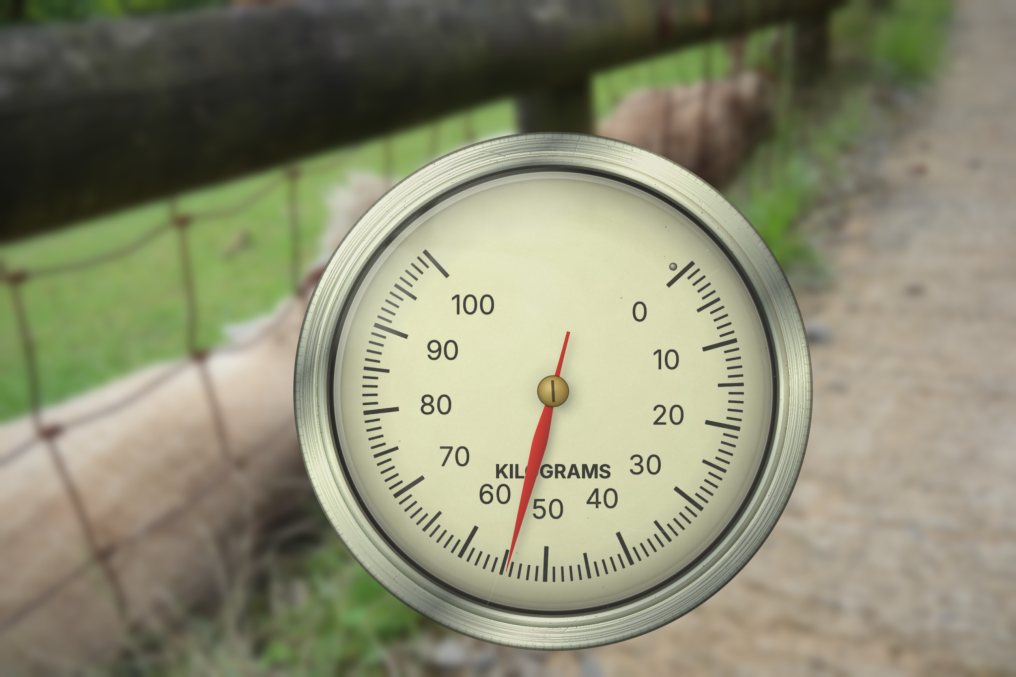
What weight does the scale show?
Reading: 54.5 kg
